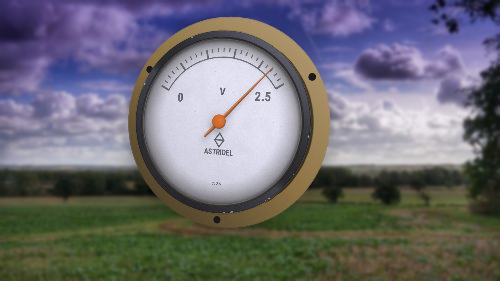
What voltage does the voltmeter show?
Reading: 2.2 V
